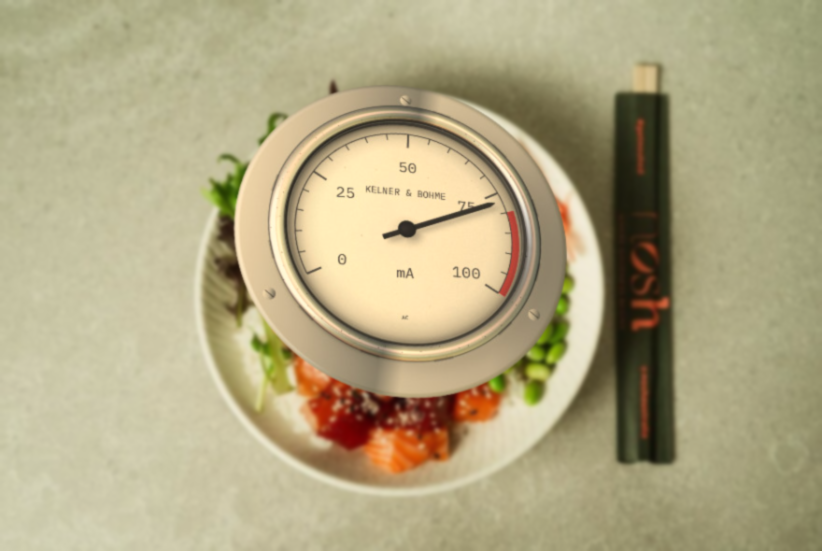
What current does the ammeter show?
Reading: 77.5 mA
